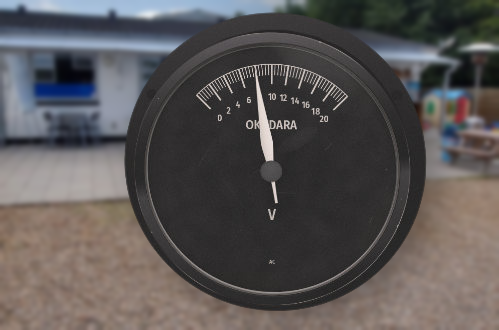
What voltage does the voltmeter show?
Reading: 8 V
